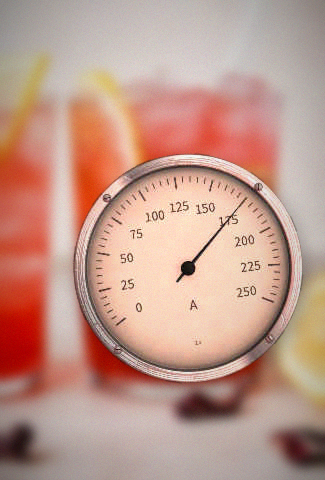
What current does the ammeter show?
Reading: 175 A
